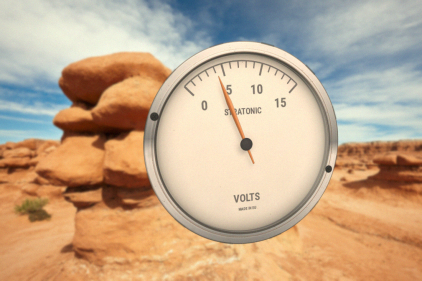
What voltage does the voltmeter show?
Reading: 4 V
